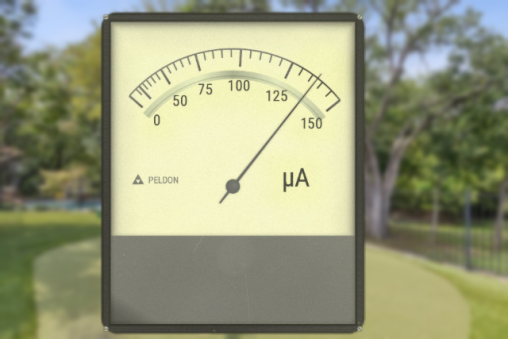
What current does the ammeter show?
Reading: 137.5 µA
